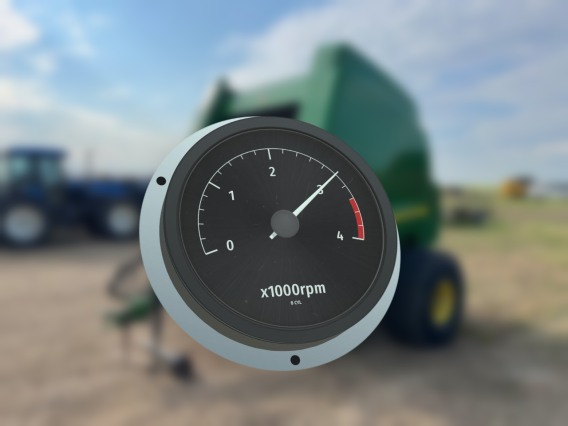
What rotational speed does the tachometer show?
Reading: 3000 rpm
